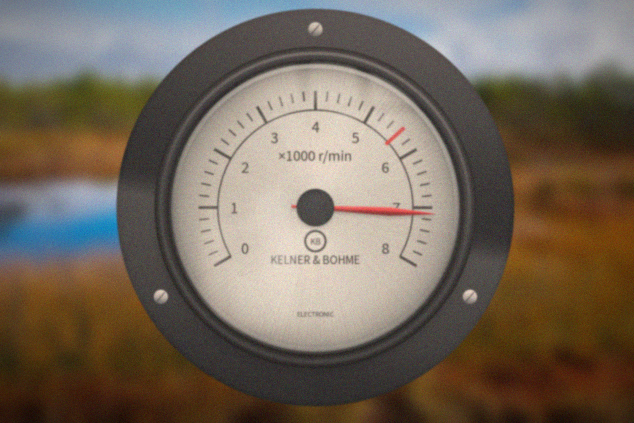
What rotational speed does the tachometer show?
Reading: 7100 rpm
